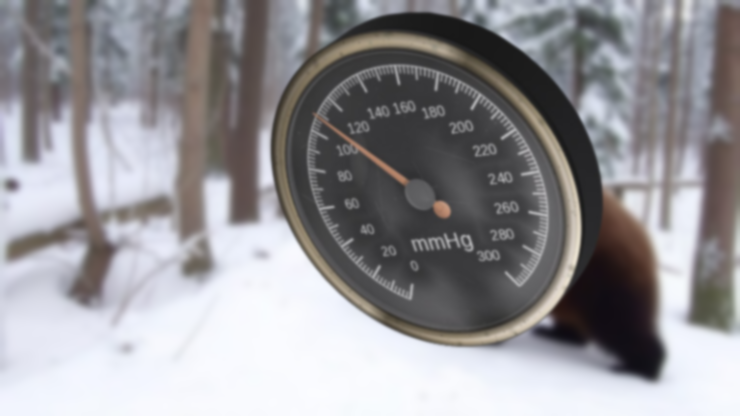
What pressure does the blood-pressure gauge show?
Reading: 110 mmHg
